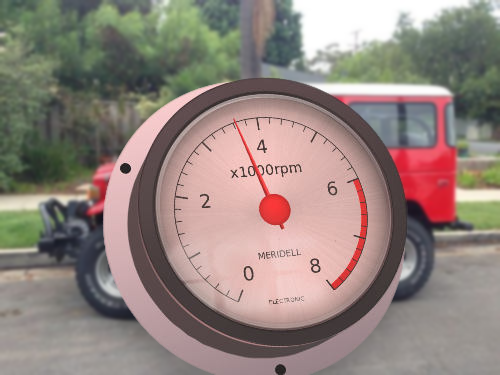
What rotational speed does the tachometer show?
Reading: 3600 rpm
